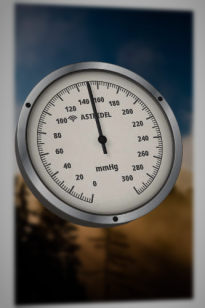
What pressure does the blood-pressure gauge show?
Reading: 150 mmHg
